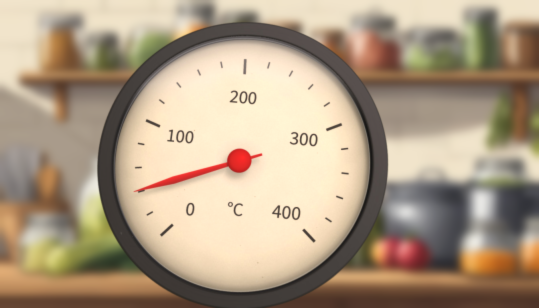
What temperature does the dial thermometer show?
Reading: 40 °C
